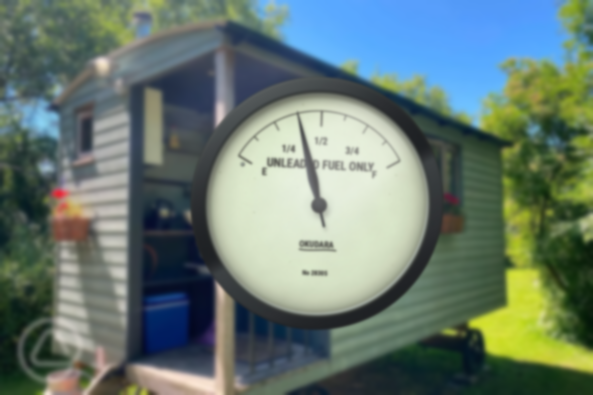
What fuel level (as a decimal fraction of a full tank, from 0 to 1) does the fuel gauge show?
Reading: 0.375
